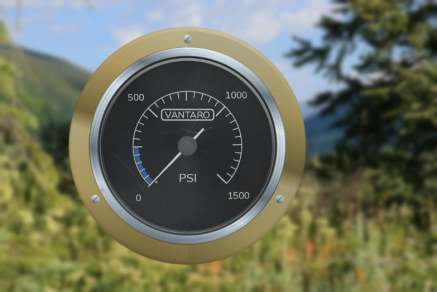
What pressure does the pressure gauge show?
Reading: 0 psi
